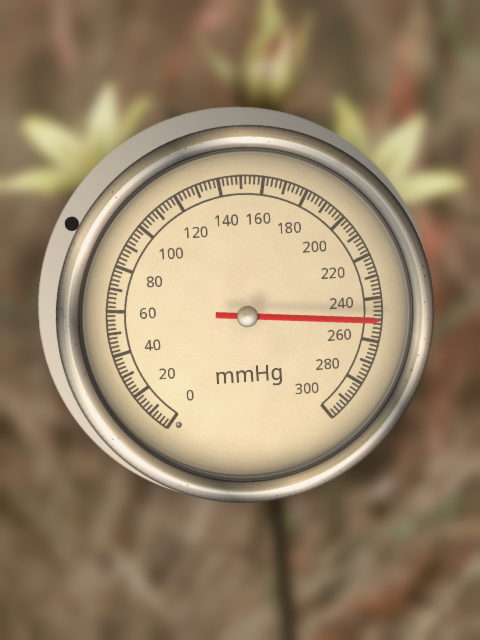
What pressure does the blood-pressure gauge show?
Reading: 250 mmHg
